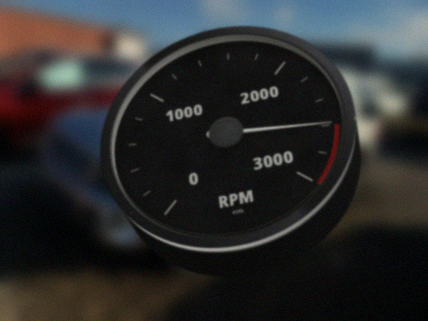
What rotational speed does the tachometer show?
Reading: 2600 rpm
